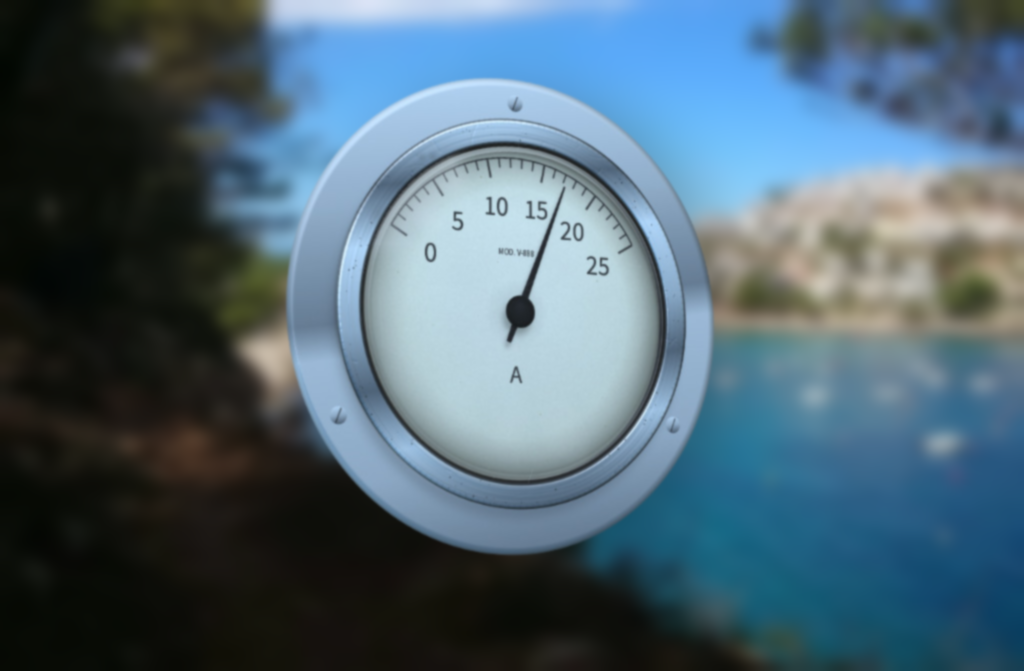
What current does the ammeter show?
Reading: 17 A
